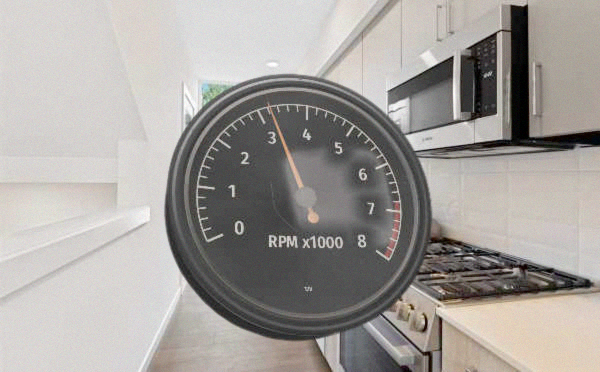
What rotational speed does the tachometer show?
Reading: 3200 rpm
